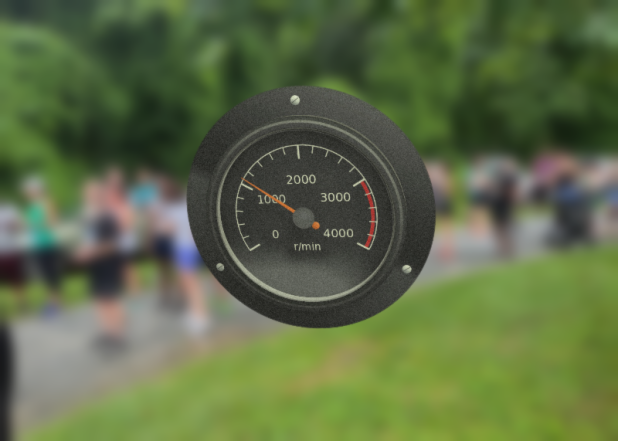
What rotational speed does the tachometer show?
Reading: 1100 rpm
